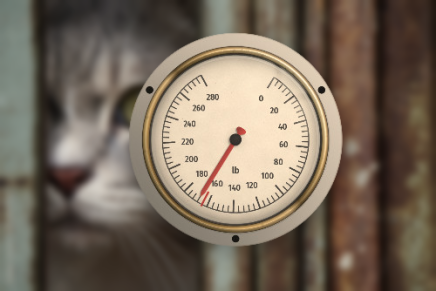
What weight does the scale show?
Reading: 168 lb
